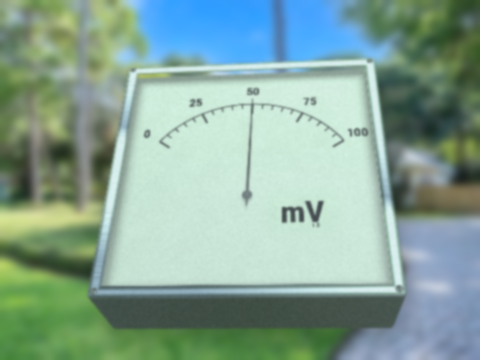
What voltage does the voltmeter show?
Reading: 50 mV
